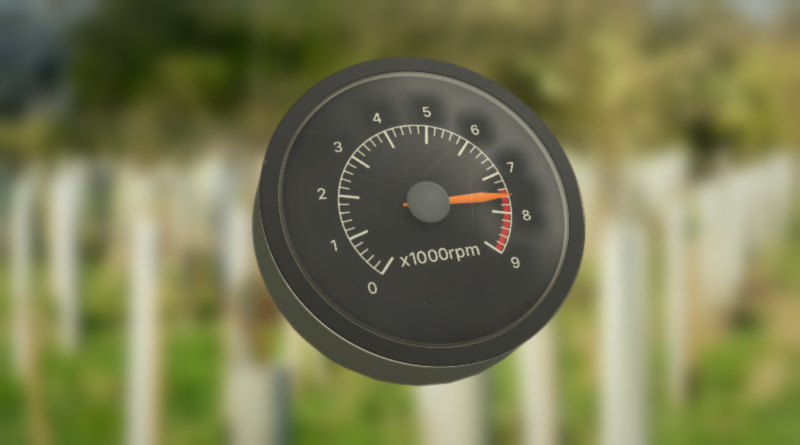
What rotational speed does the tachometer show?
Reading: 7600 rpm
